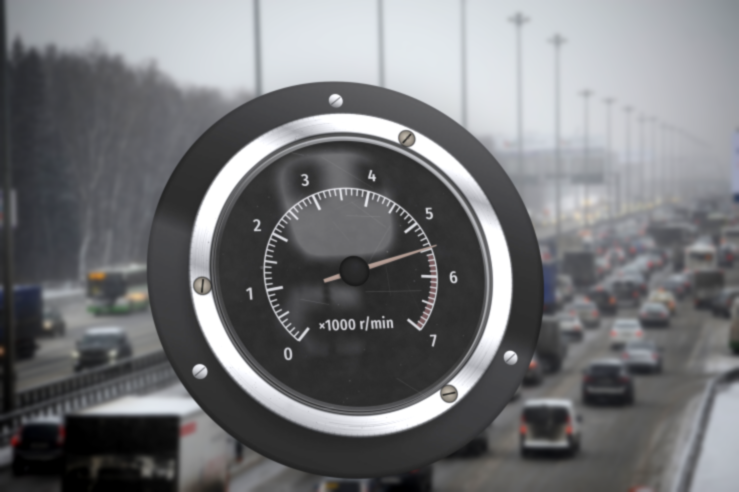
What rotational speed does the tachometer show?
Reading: 5500 rpm
